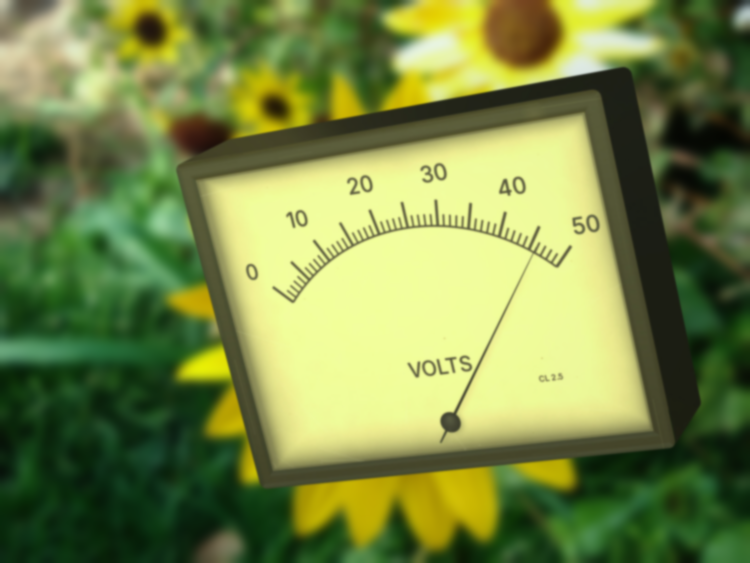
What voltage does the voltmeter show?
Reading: 46 V
